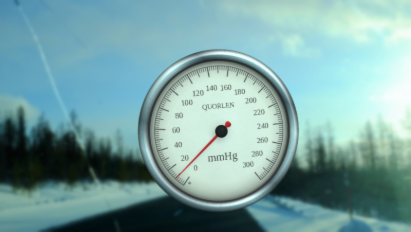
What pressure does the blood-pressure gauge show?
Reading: 10 mmHg
